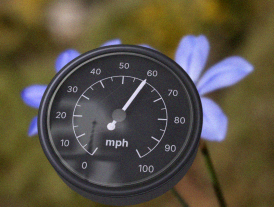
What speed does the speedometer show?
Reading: 60 mph
